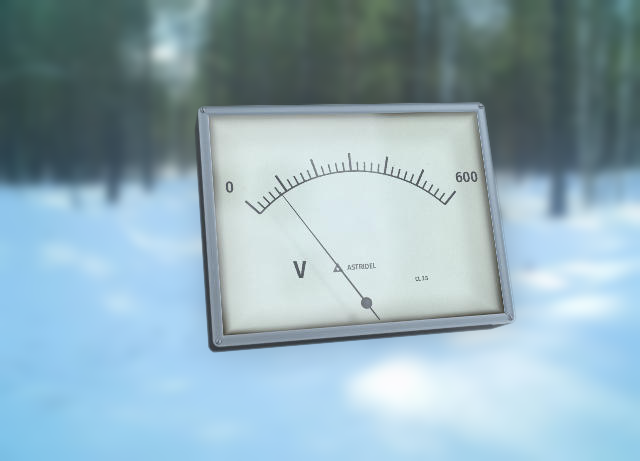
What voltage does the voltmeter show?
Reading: 80 V
